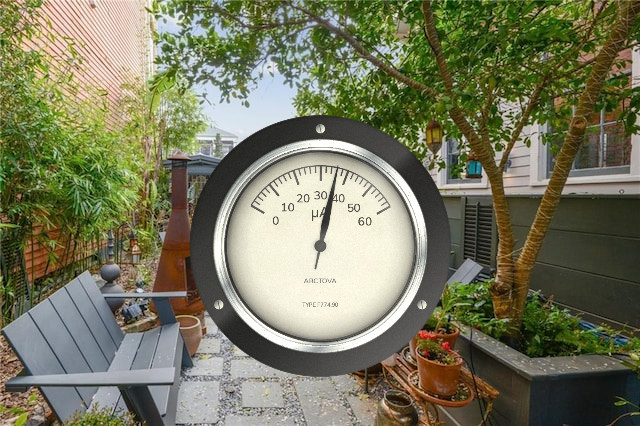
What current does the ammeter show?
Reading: 36 µA
